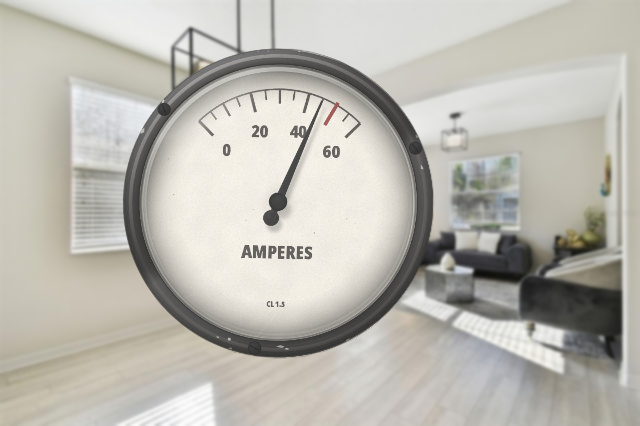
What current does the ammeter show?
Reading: 45 A
